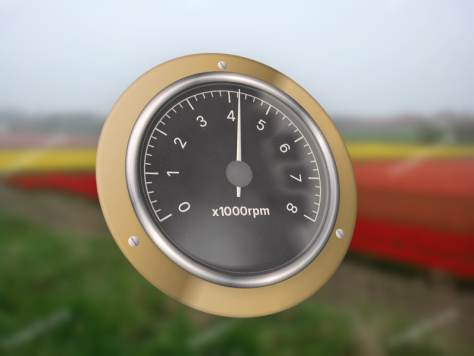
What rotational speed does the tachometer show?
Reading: 4200 rpm
